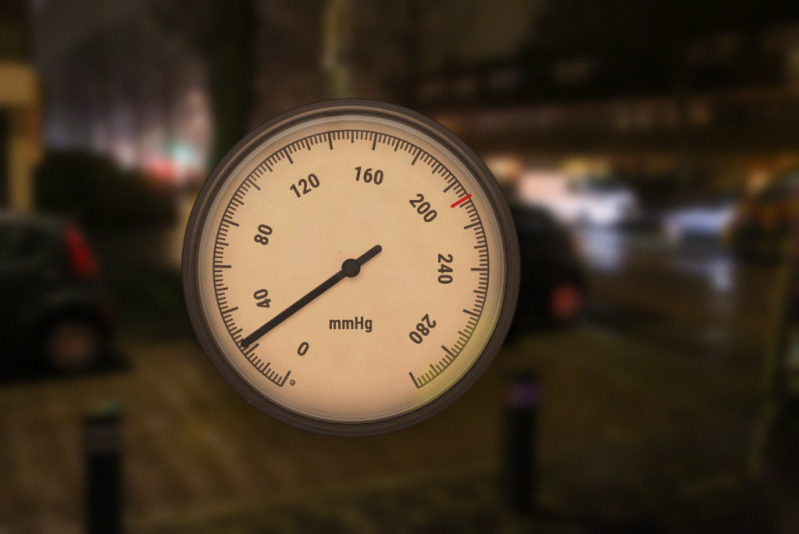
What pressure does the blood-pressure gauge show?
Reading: 24 mmHg
